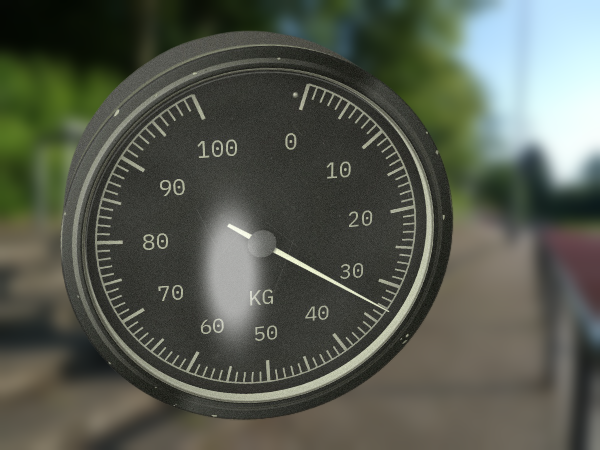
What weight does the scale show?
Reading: 33 kg
